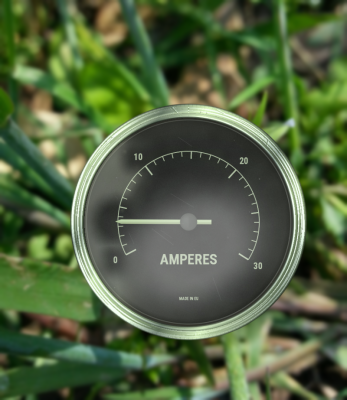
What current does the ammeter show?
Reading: 3.5 A
